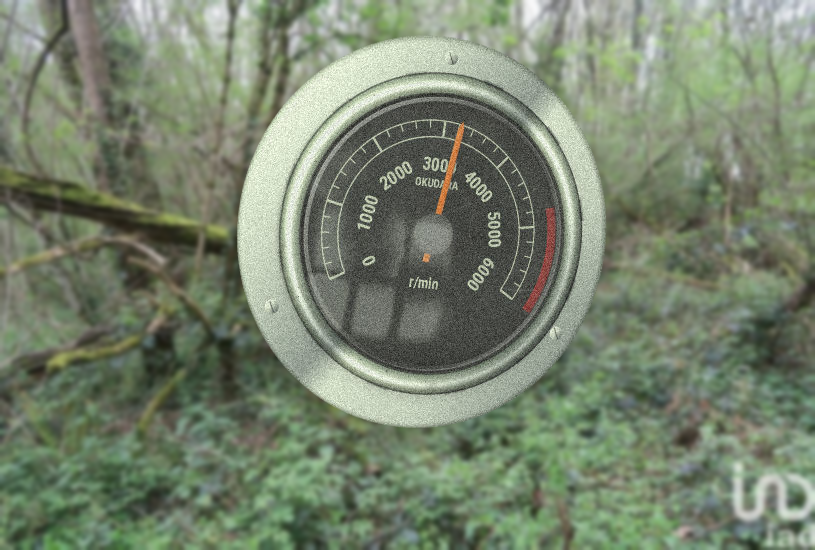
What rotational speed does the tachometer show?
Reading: 3200 rpm
